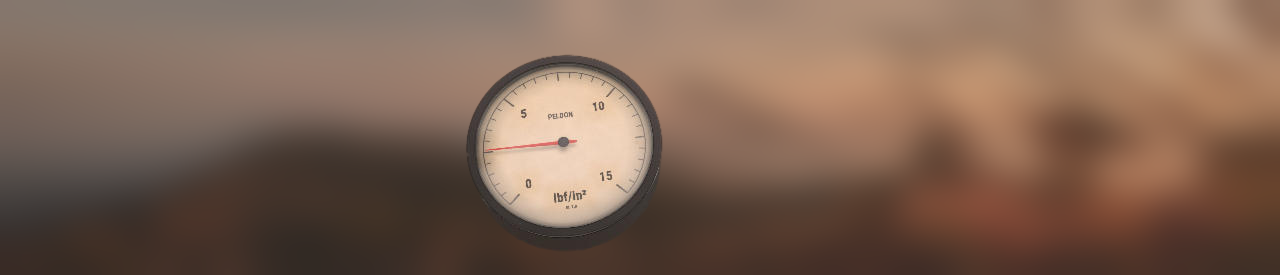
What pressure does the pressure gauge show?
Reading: 2.5 psi
